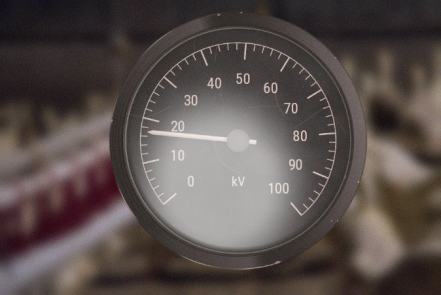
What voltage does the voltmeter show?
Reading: 17 kV
